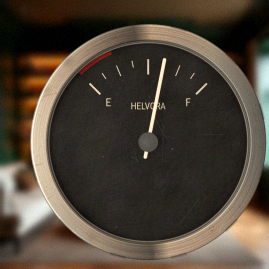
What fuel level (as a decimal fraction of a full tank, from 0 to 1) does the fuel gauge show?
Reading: 0.625
